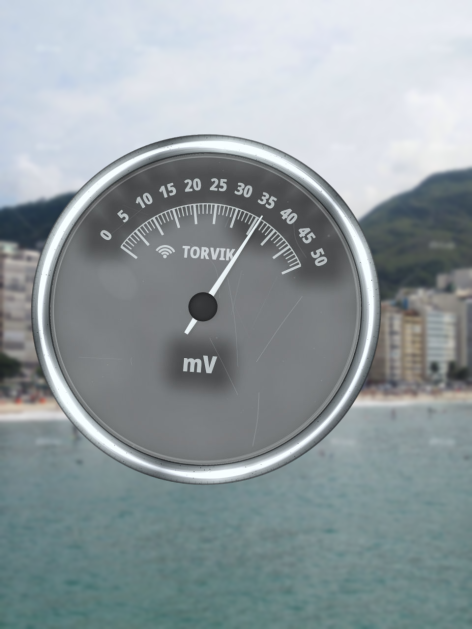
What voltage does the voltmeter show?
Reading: 36 mV
